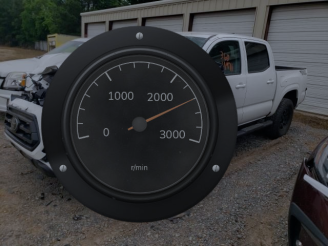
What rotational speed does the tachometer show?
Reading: 2400 rpm
